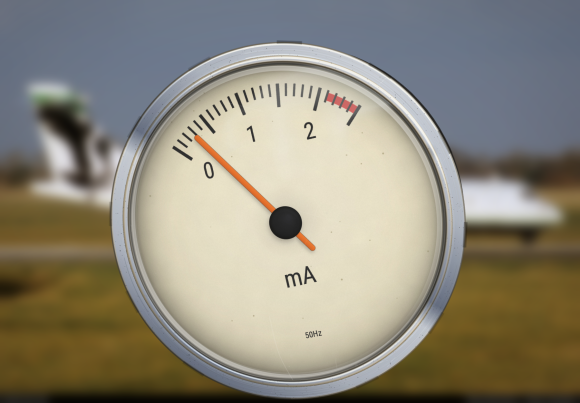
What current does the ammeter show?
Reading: 0.3 mA
